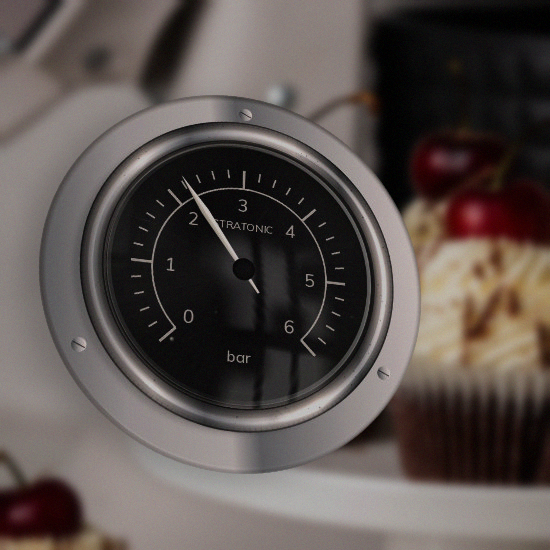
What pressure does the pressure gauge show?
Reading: 2.2 bar
